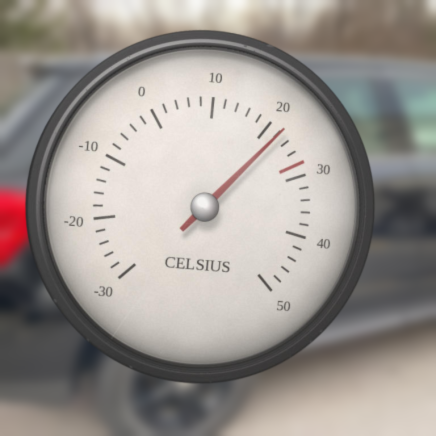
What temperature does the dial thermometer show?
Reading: 22 °C
